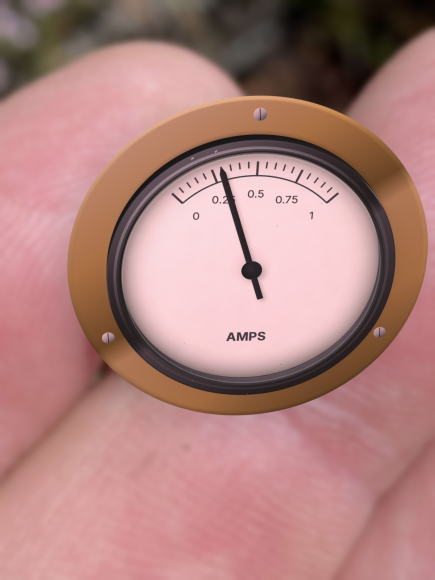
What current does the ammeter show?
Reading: 0.3 A
